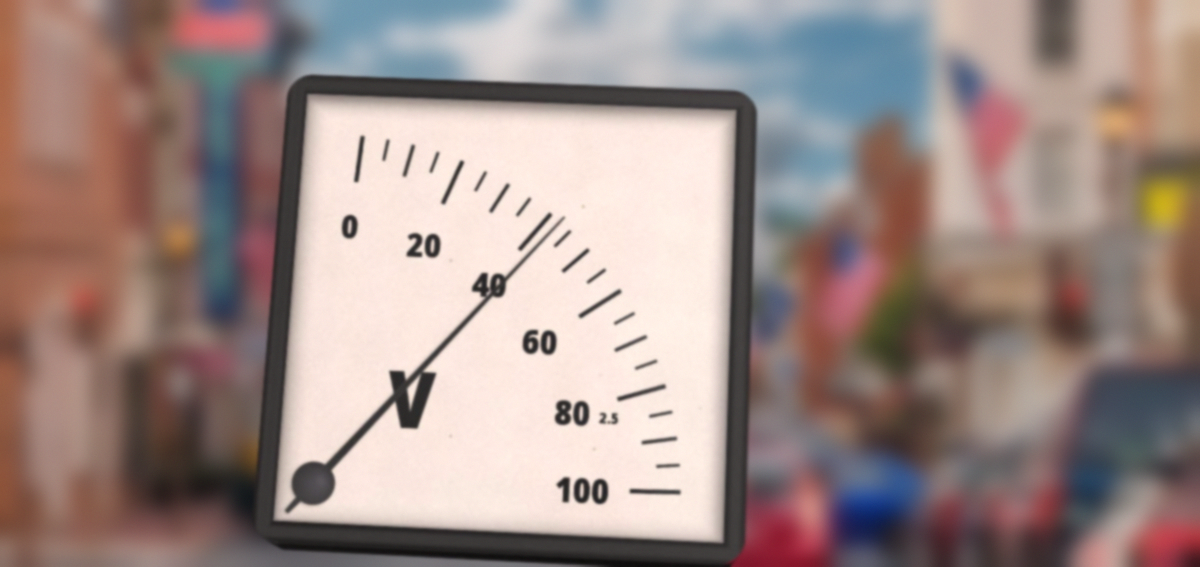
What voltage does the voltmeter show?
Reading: 42.5 V
